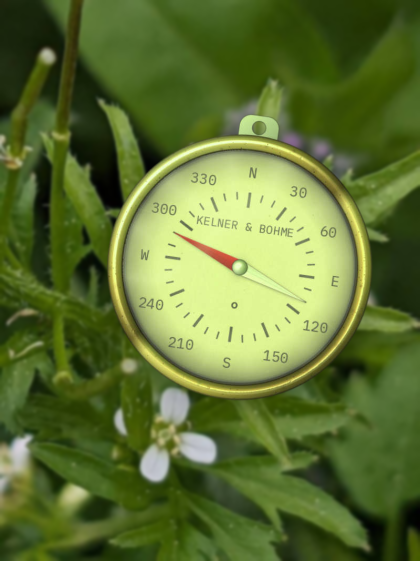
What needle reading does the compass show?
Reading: 290 °
